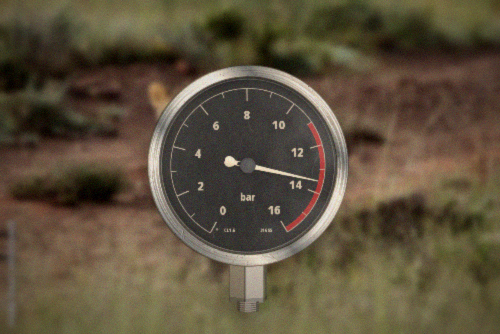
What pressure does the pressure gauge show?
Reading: 13.5 bar
